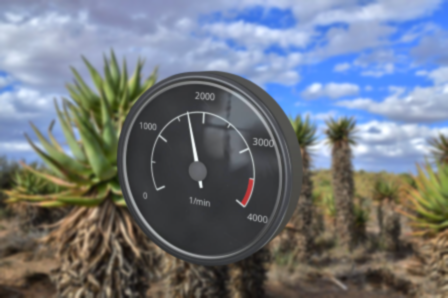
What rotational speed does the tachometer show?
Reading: 1750 rpm
